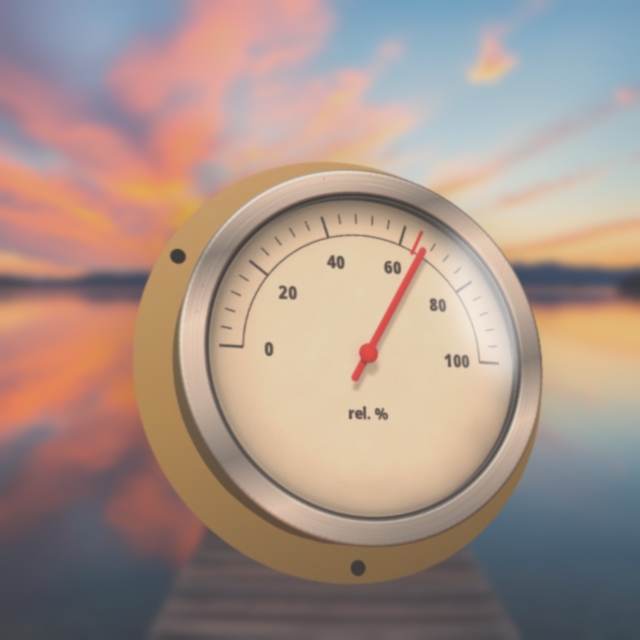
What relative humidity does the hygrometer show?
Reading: 66 %
